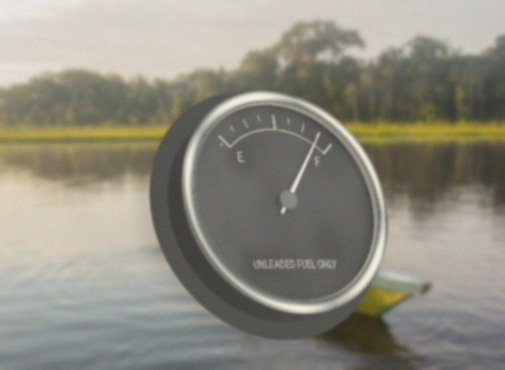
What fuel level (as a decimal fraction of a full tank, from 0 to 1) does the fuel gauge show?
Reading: 0.875
